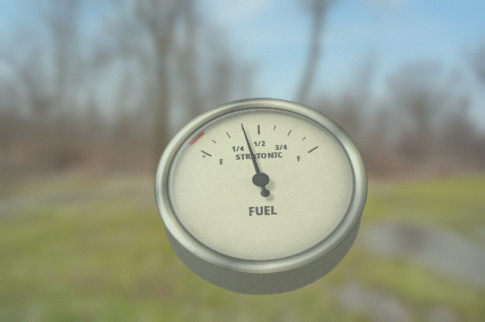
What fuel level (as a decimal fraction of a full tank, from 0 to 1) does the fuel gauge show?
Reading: 0.375
